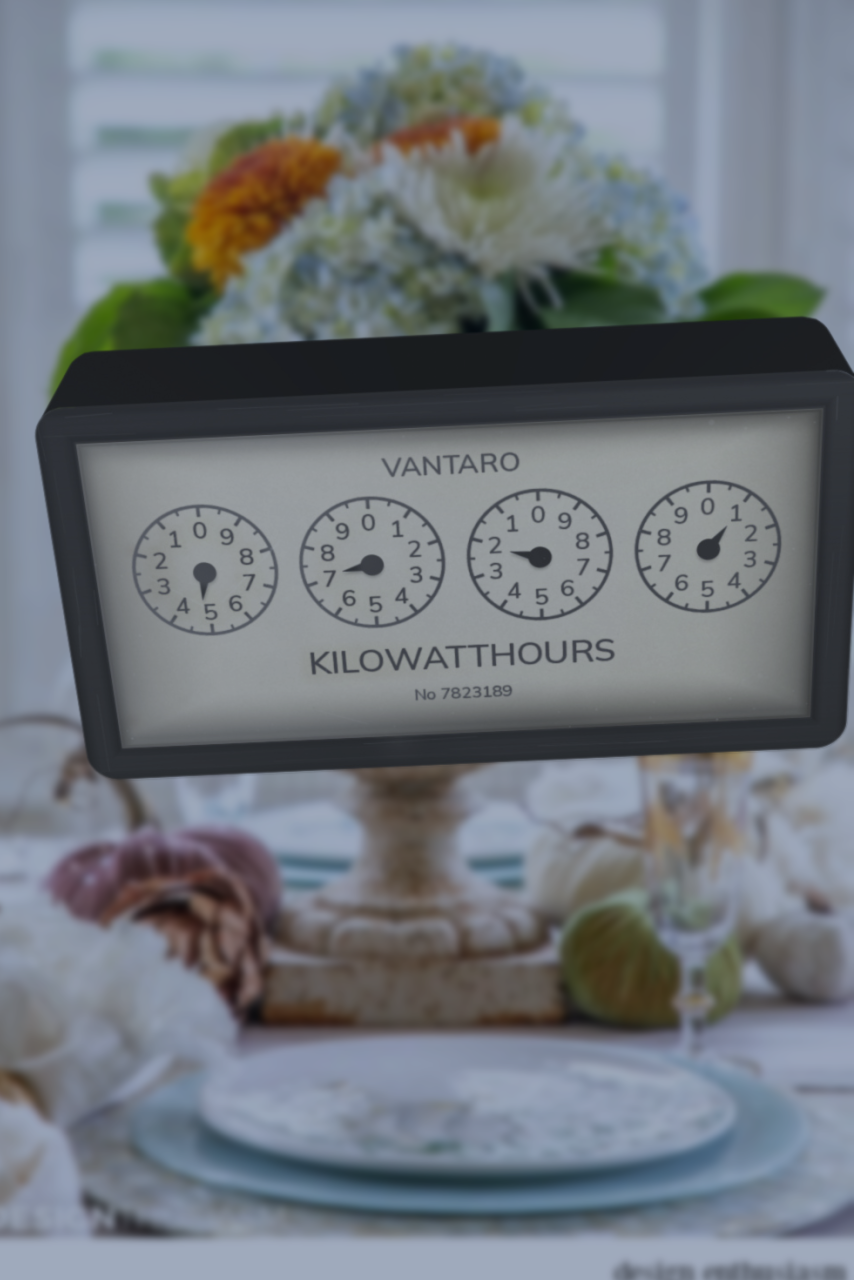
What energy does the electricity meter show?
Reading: 4721 kWh
